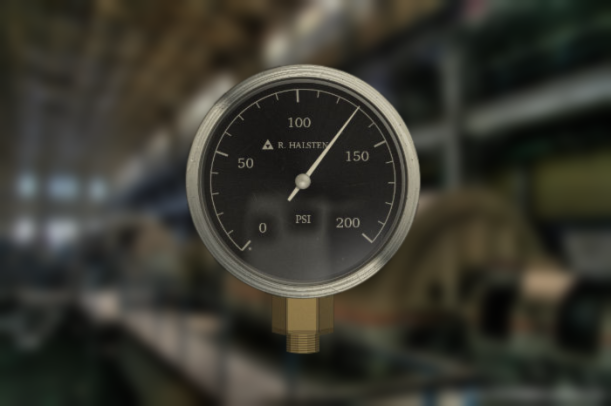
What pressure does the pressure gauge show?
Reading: 130 psi
